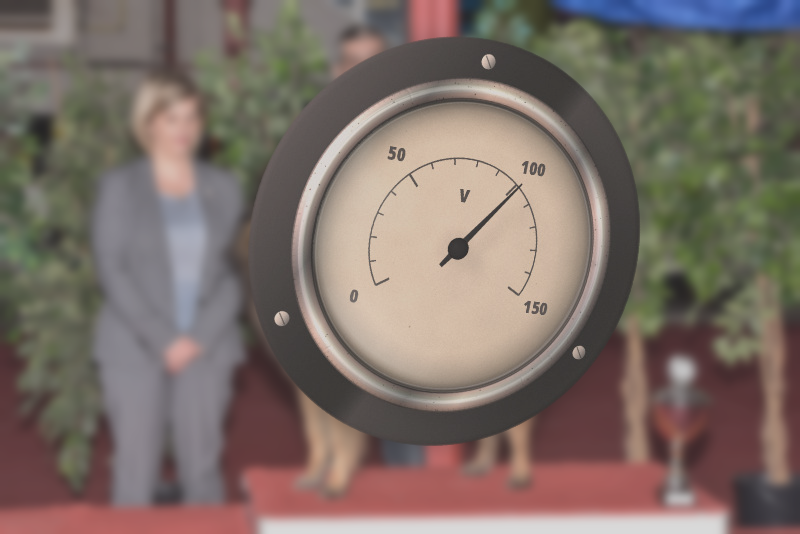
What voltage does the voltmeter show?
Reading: 100 V
